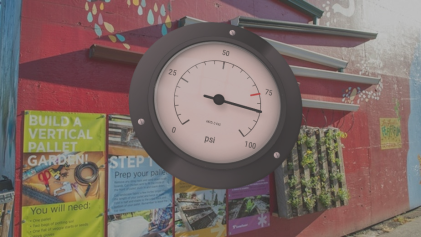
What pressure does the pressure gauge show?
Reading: 85 psi
